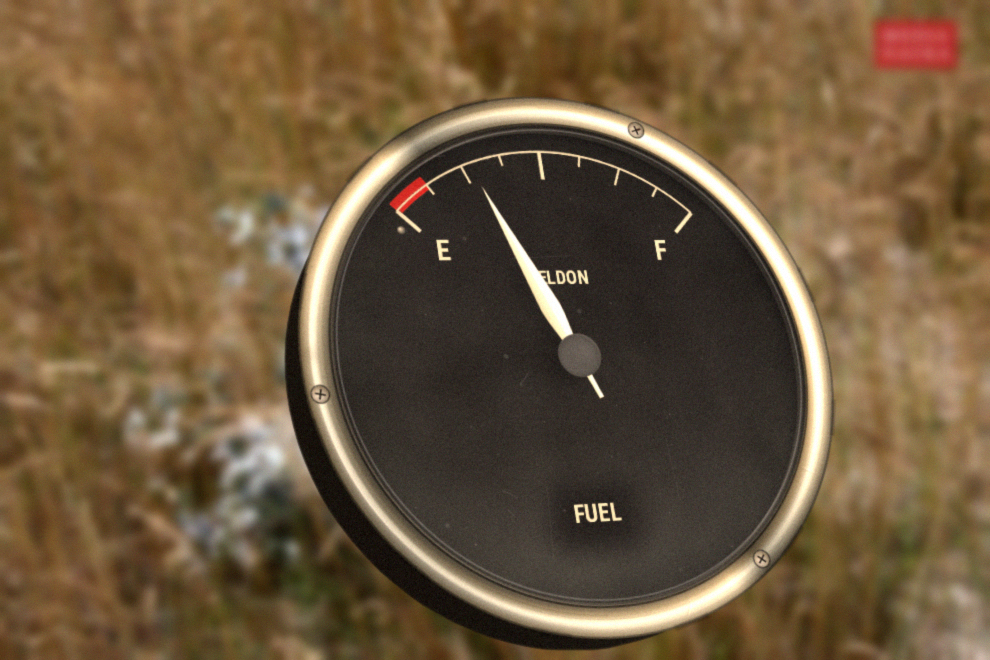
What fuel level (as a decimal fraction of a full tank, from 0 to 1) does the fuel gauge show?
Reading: 0.25
